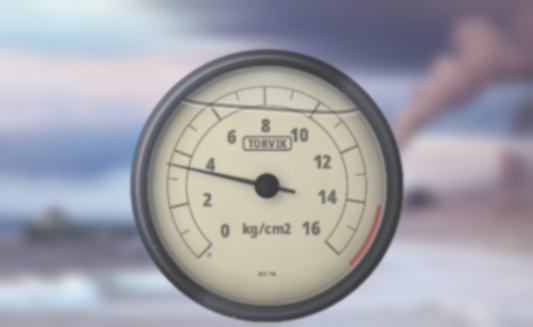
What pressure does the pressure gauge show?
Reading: 3.5 kg/cm²
